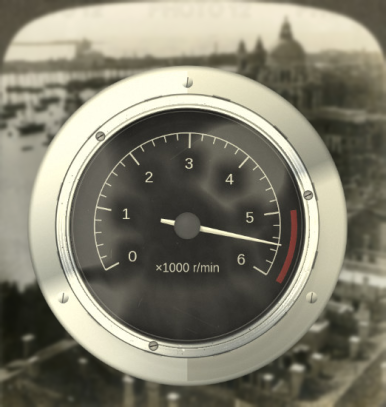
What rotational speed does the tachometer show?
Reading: 5500 rpm
